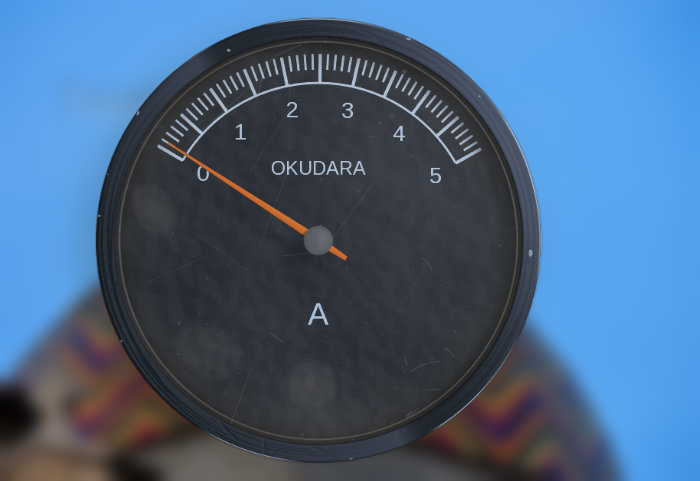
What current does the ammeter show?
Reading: 0.1 A
